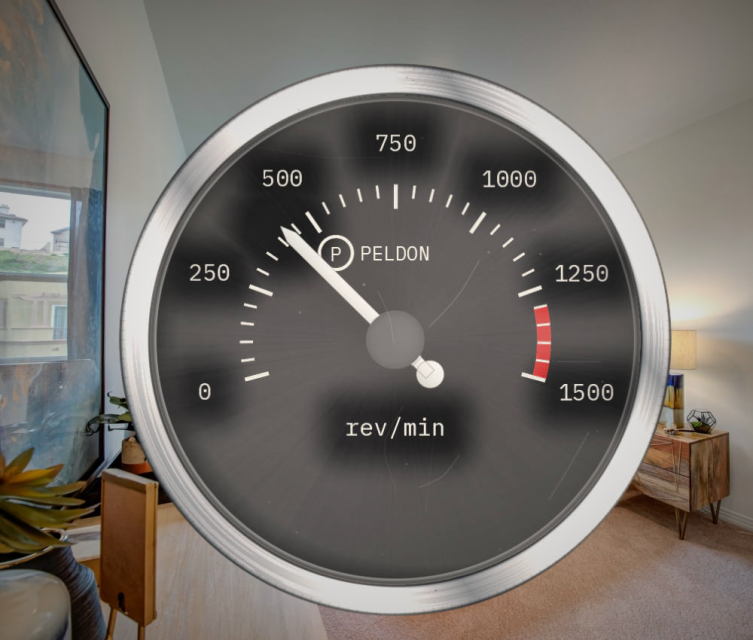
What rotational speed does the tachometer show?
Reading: 425 rpm
